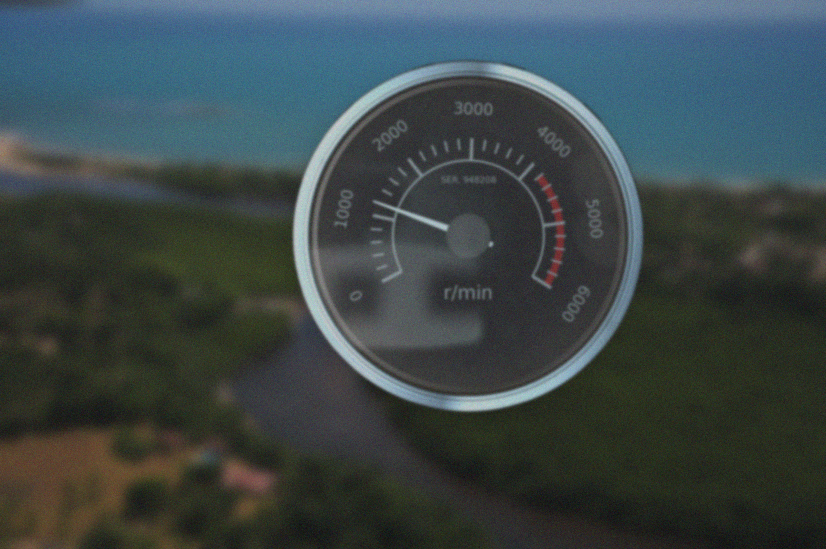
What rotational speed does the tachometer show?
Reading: 1200 rpm
